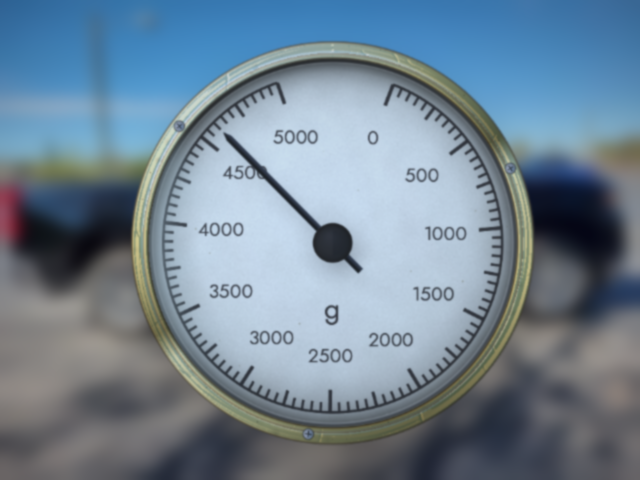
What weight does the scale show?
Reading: 4600 g
